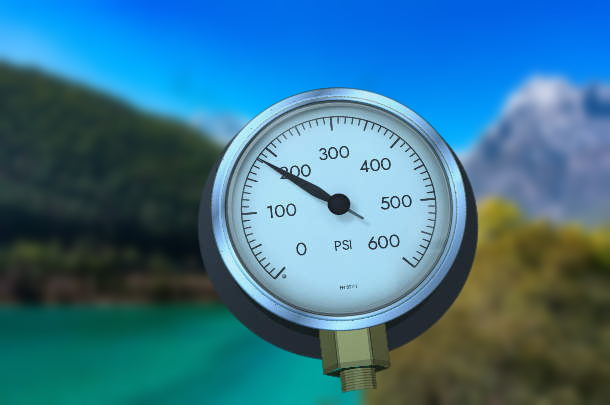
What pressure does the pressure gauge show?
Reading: 180 psi
